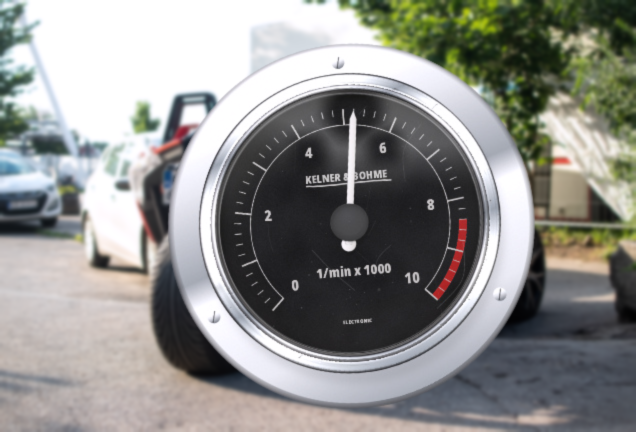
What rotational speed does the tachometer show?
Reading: 5200 rpm
